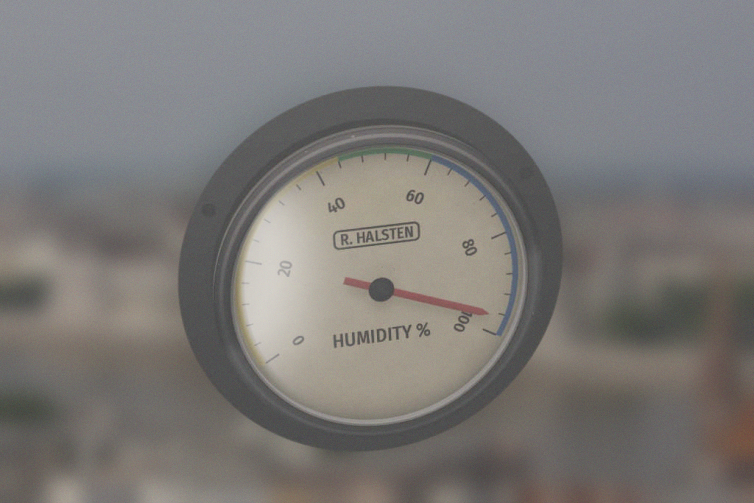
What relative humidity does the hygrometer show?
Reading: 96 %
